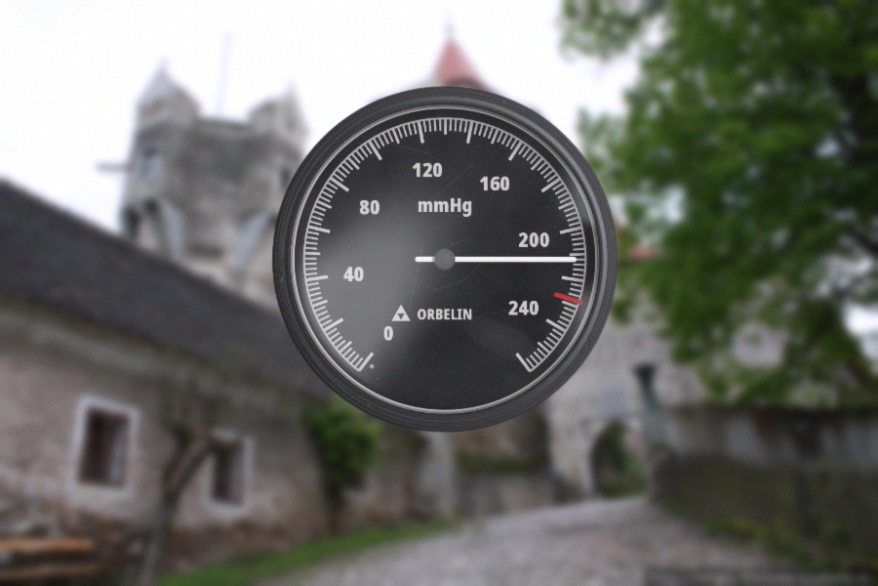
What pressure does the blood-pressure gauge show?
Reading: 212 mmHg
